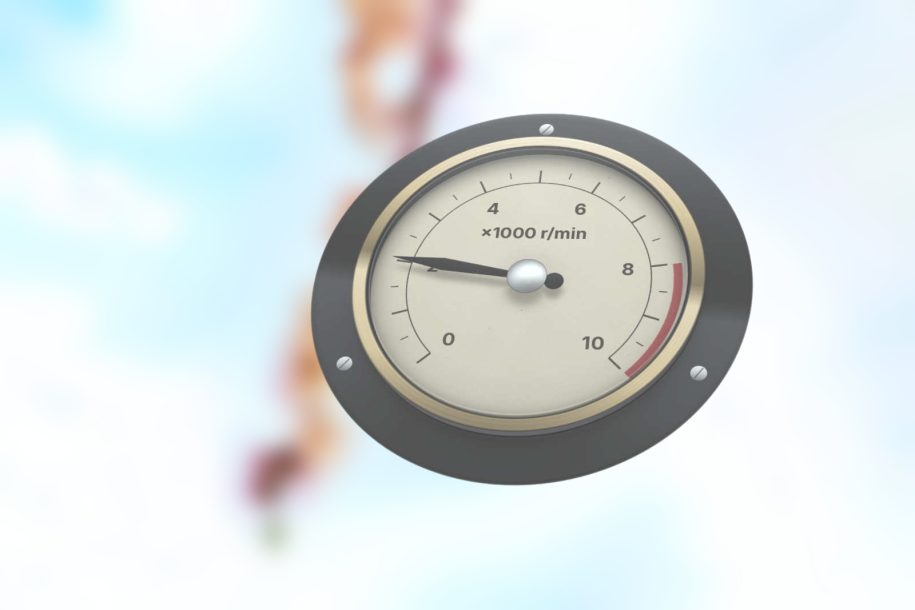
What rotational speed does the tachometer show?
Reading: 2000 rpm
